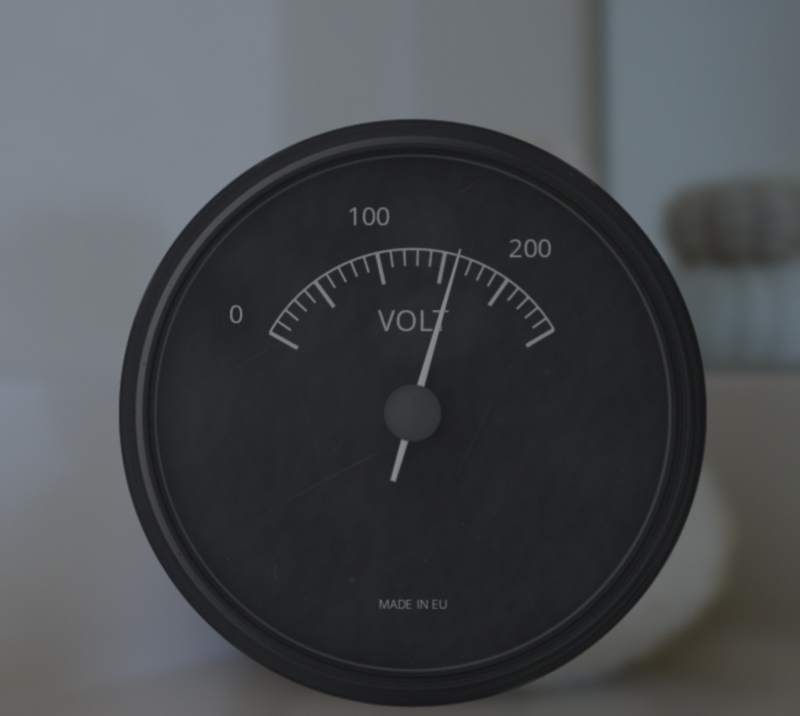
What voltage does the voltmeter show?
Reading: 160 V
